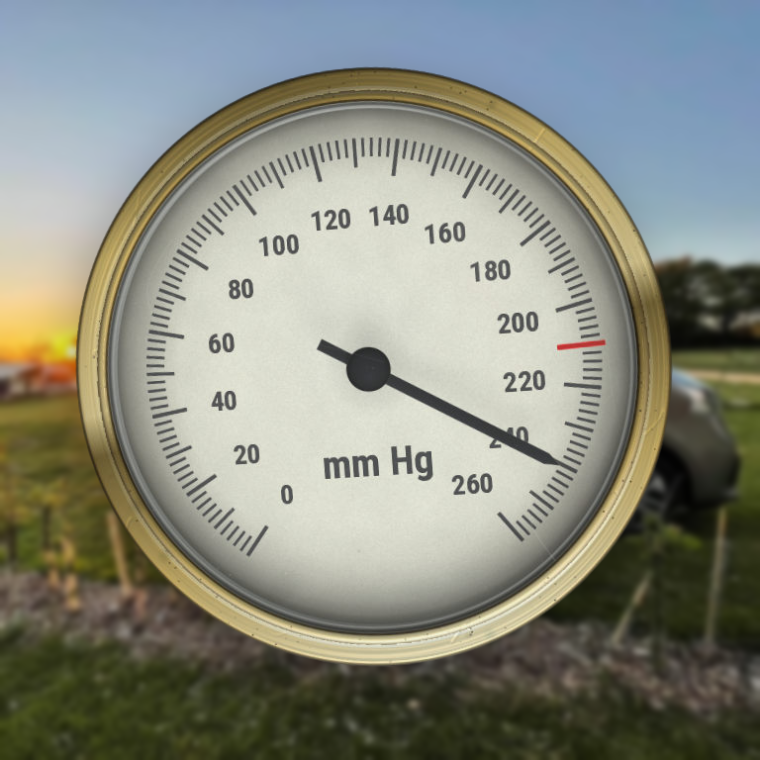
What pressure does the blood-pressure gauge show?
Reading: 240 mmHg
